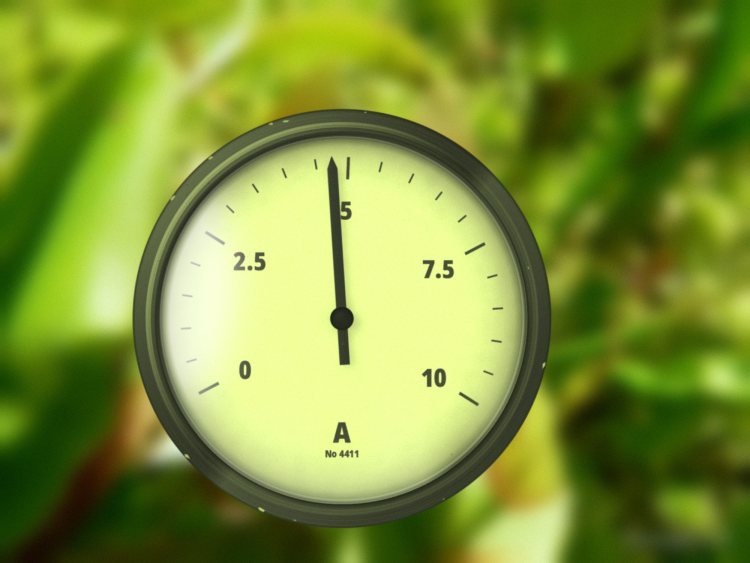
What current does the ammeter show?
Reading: 4.75 A
